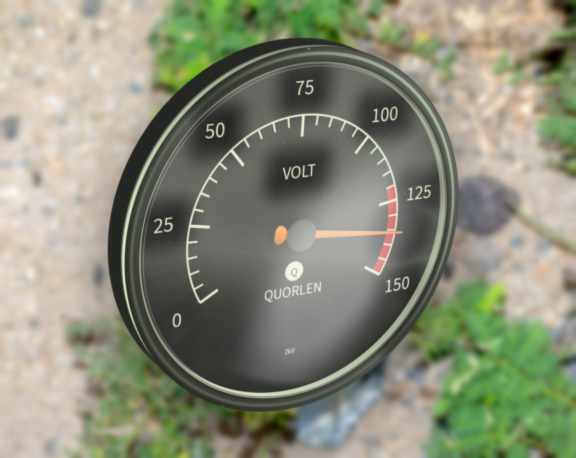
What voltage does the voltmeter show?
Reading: 135 V
